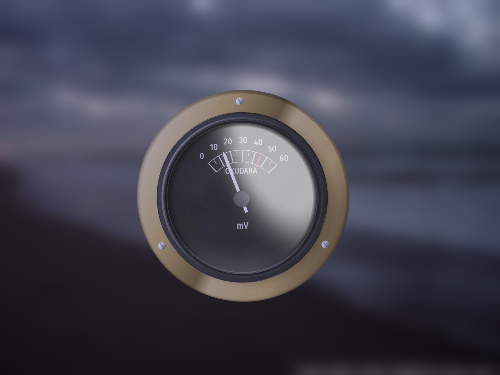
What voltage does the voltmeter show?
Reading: 15 mV
